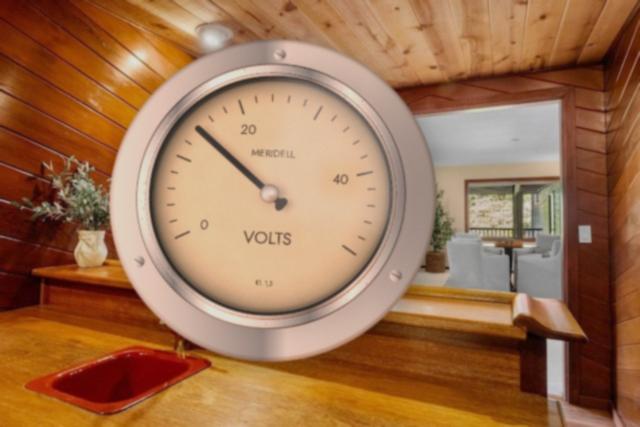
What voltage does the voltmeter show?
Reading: 14 V
